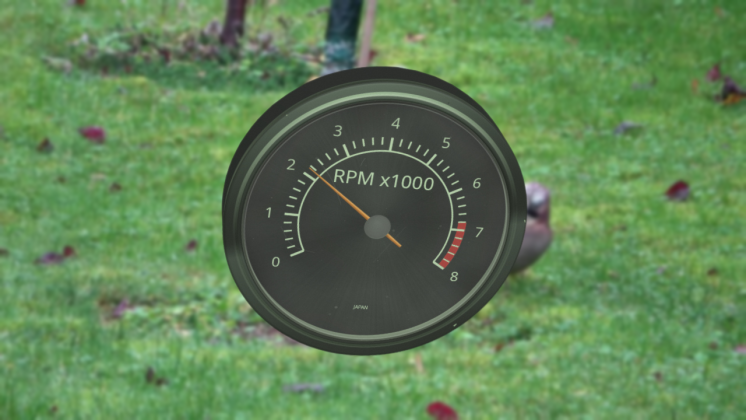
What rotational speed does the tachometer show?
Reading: 2200 rpm
